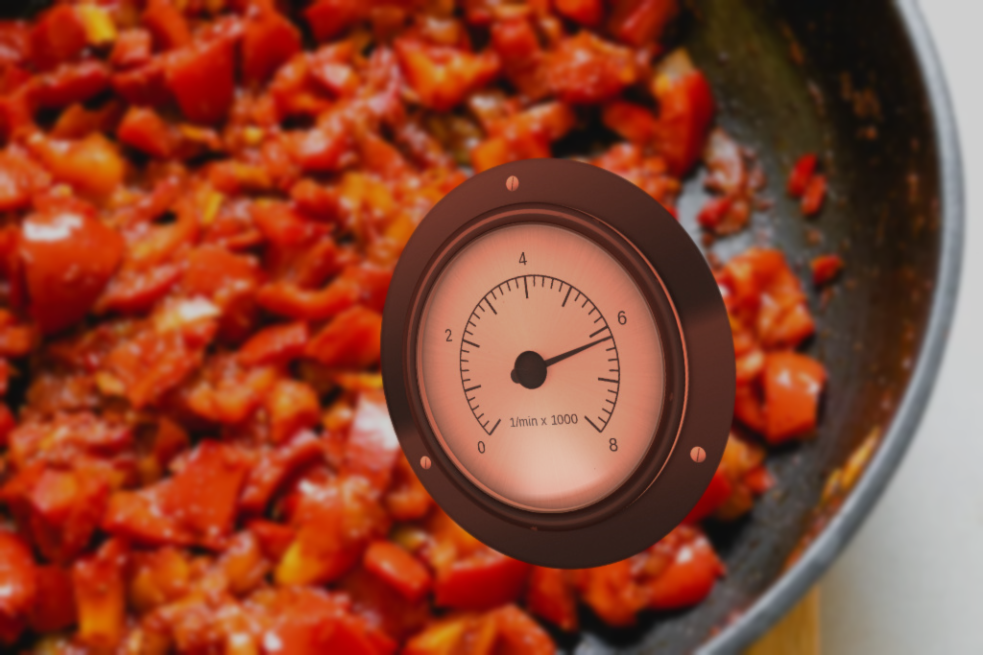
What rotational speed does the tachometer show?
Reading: 6200 rpm
